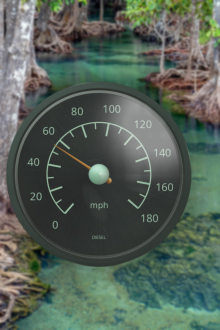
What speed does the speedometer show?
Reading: 55 mph
